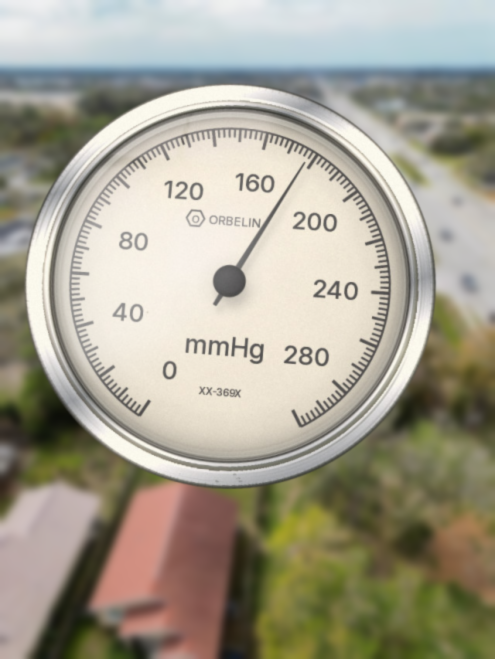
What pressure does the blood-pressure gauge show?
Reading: 178 mmHg
